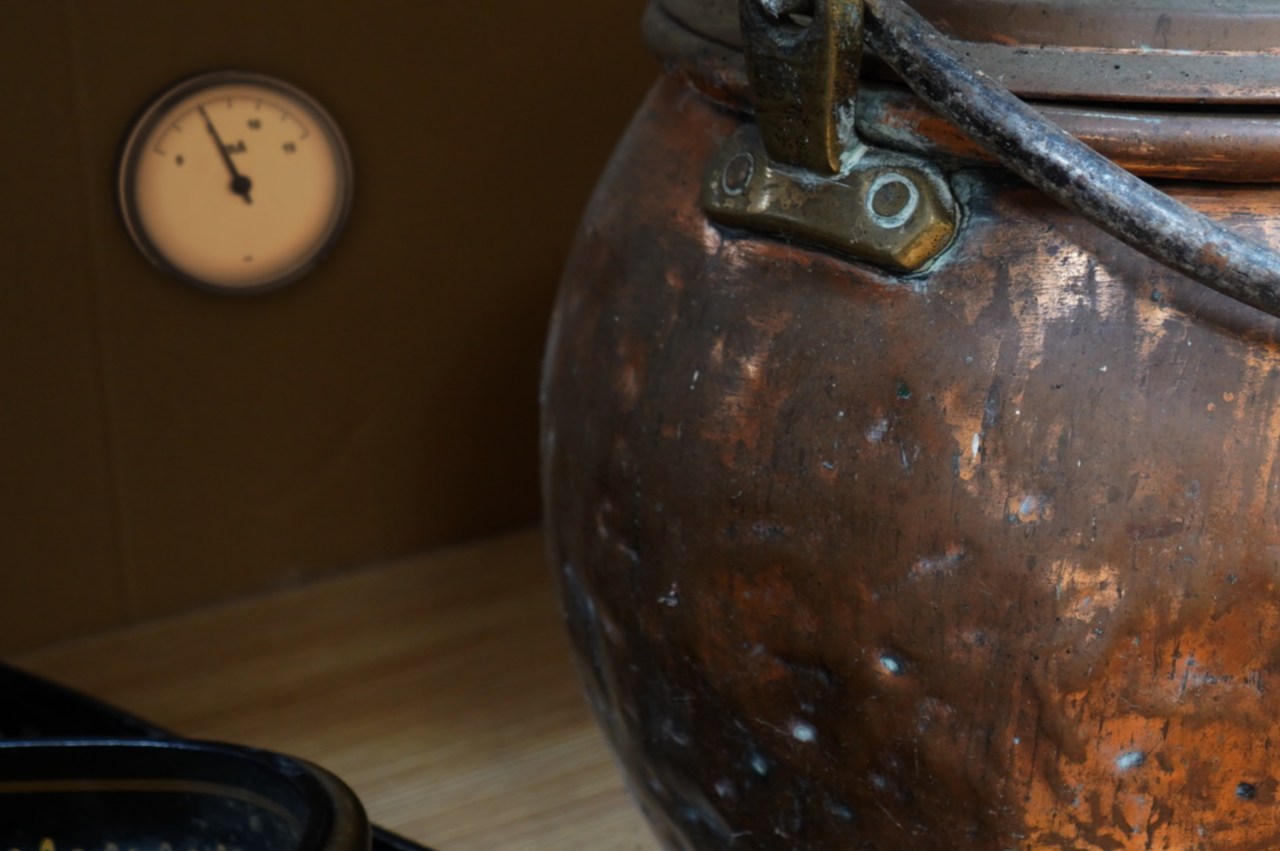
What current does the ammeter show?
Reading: 5 mA
